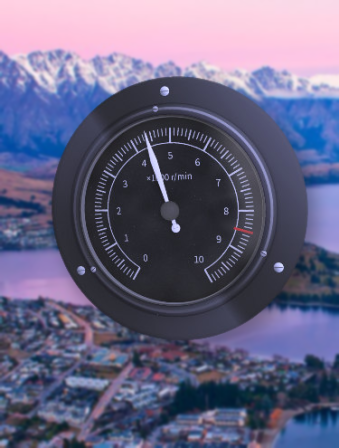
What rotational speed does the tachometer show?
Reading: 4400 rpm
